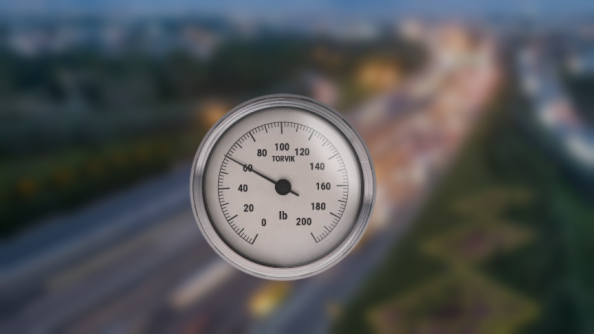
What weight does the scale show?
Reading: 60 lb
